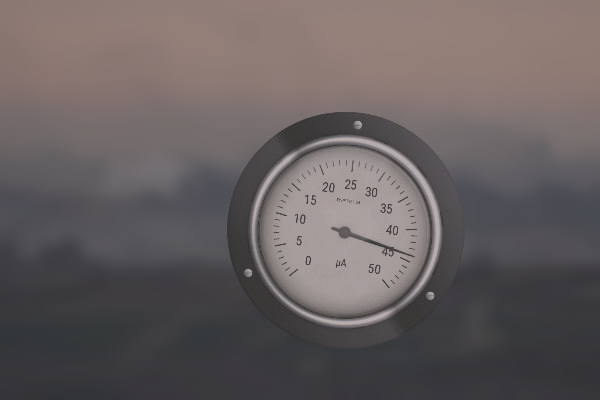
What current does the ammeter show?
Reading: 44 µA
